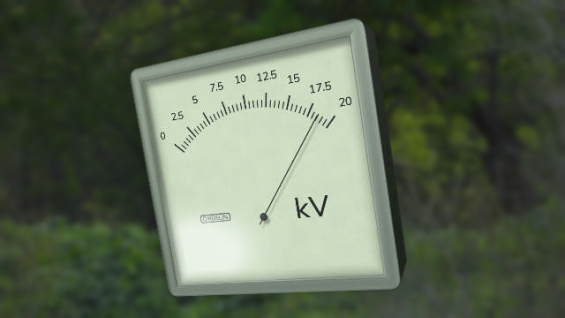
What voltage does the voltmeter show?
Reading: 18.5 kV
